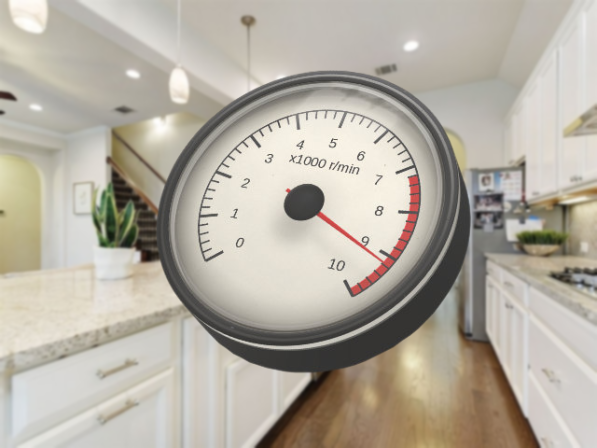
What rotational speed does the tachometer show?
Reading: 9200 rpm
